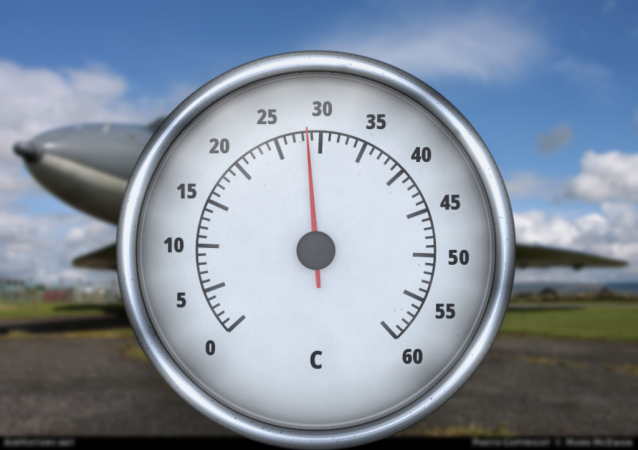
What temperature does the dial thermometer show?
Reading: 28.5 °C
